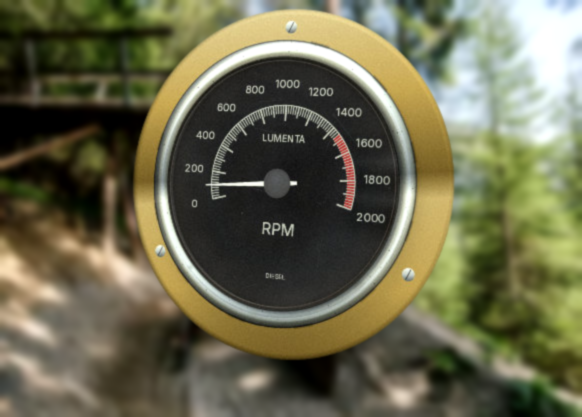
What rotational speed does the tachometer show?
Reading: 100 rpm
